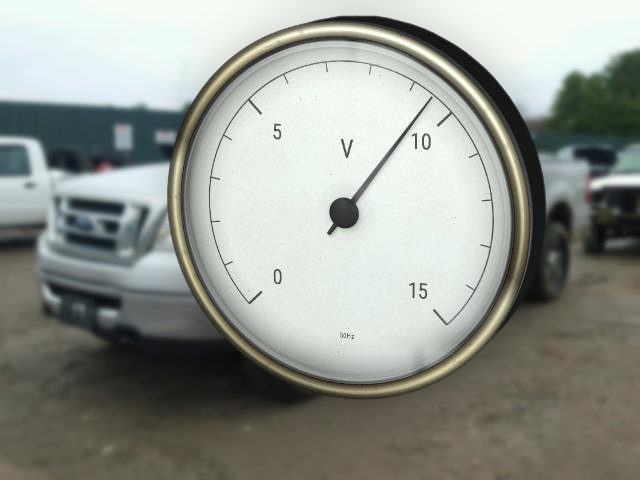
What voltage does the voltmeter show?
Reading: 9.5 V
